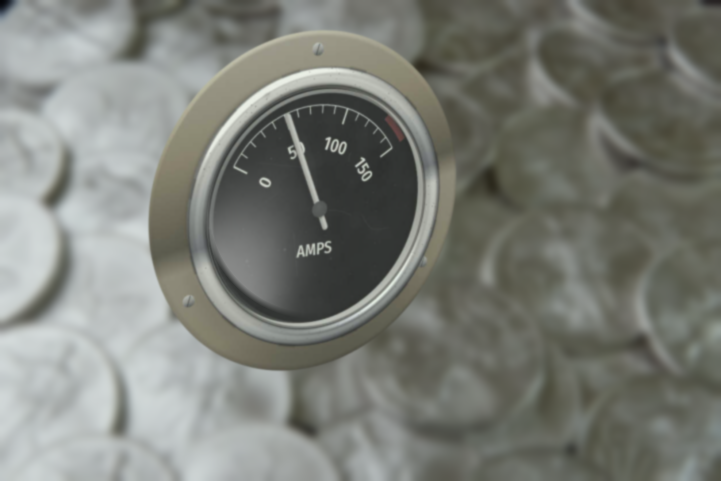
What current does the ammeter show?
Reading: 50 A
